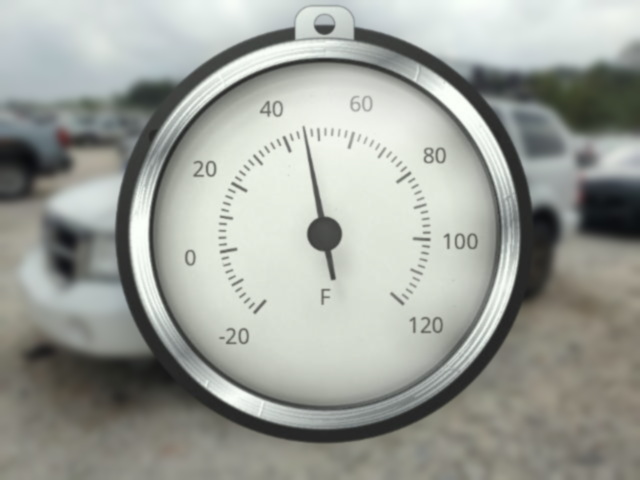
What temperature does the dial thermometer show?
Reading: 46 °F
